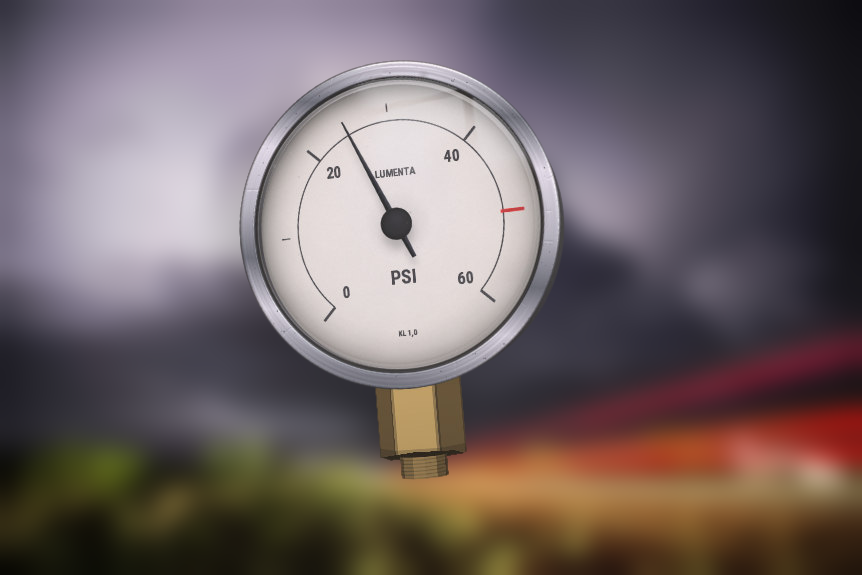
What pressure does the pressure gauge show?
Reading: 25 psi
